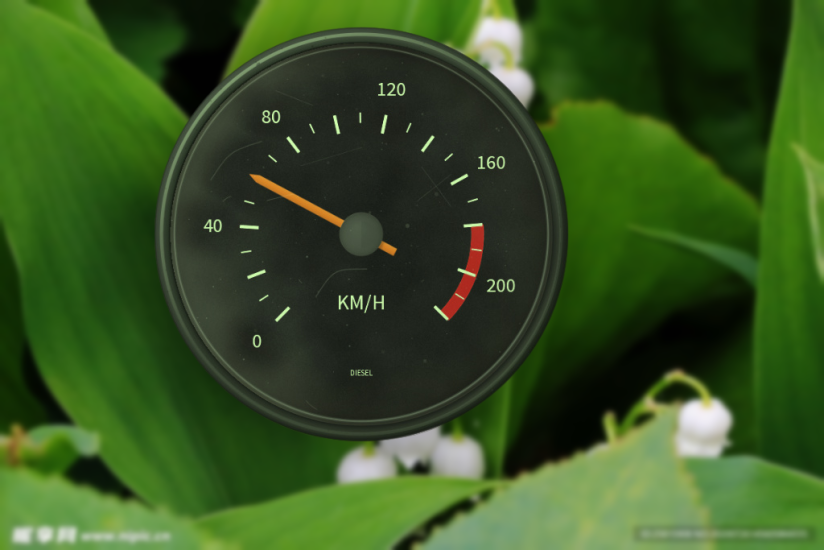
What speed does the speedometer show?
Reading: 60 km/h
